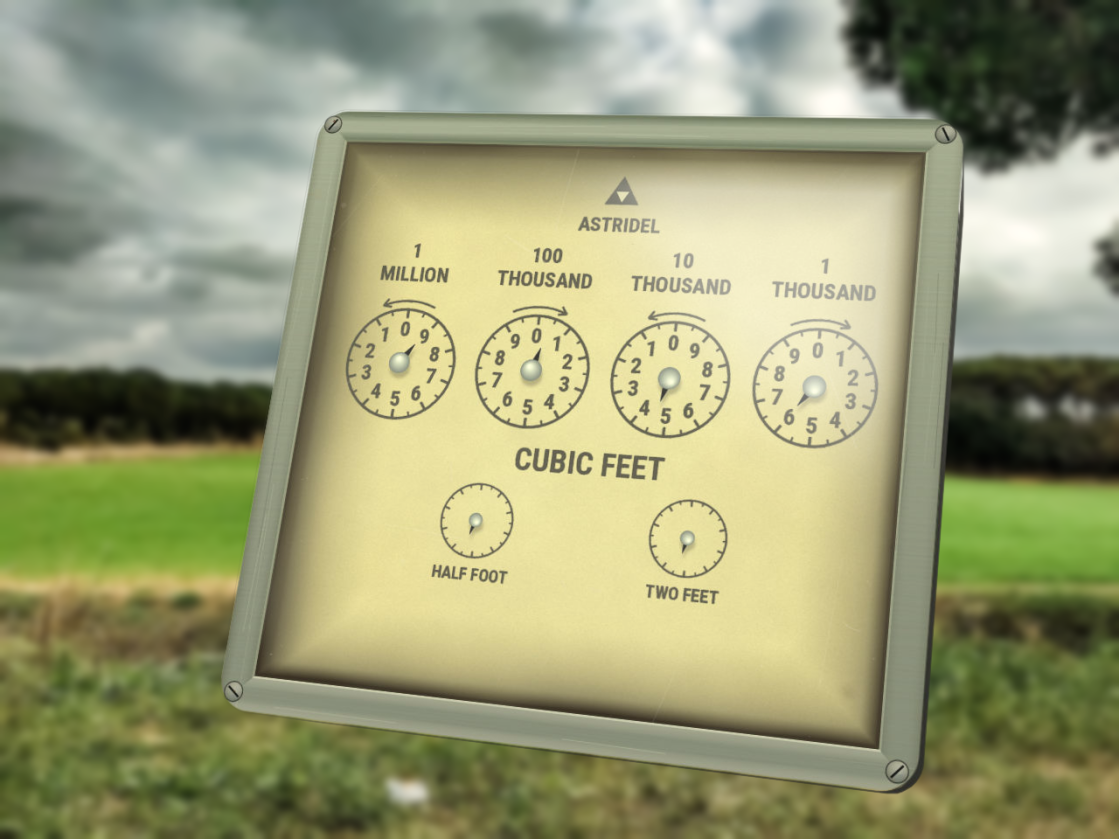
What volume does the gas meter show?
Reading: 904600 ft³
